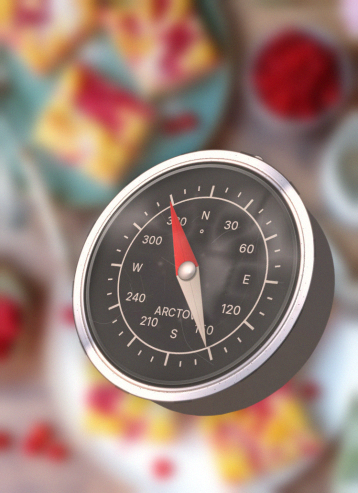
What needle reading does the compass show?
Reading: 330 °
